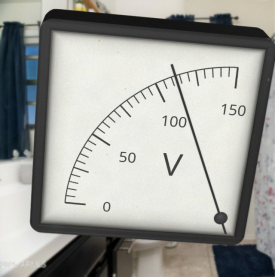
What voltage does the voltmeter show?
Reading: 112.5 V
